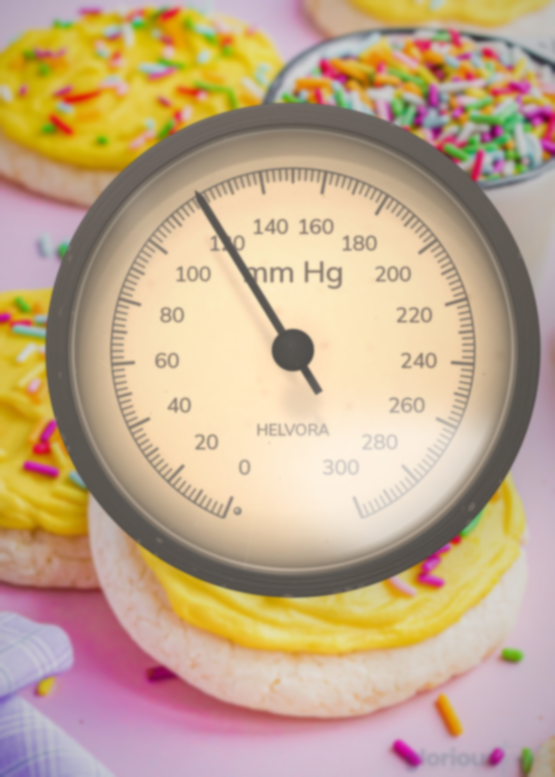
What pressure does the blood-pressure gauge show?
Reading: 120 mmHg
